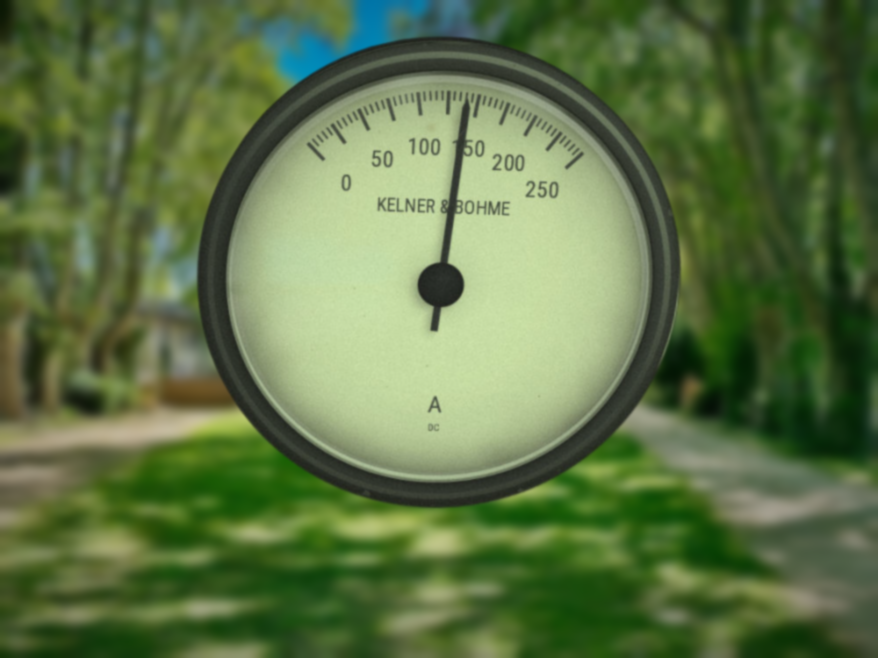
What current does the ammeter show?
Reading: 140 A
